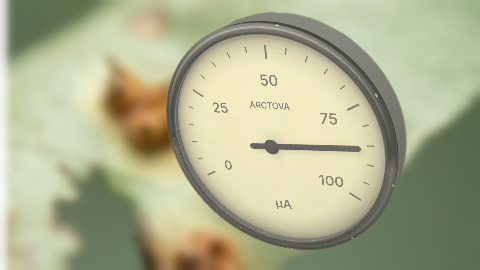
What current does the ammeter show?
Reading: 85 µA
